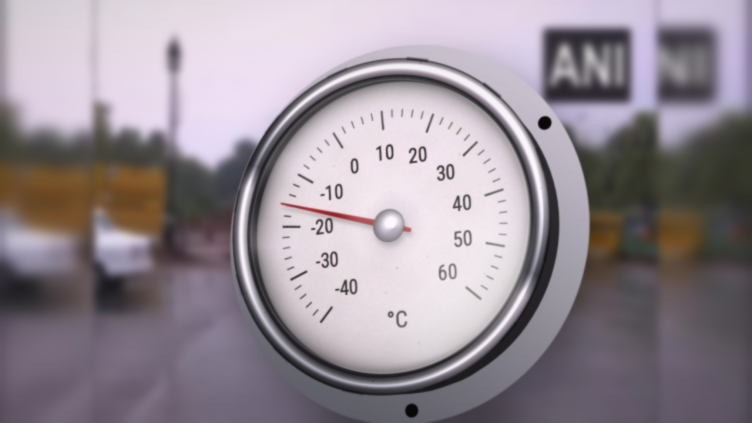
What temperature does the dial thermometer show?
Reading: -16 °C
